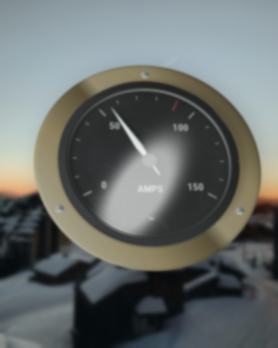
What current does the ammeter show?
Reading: 55 A
